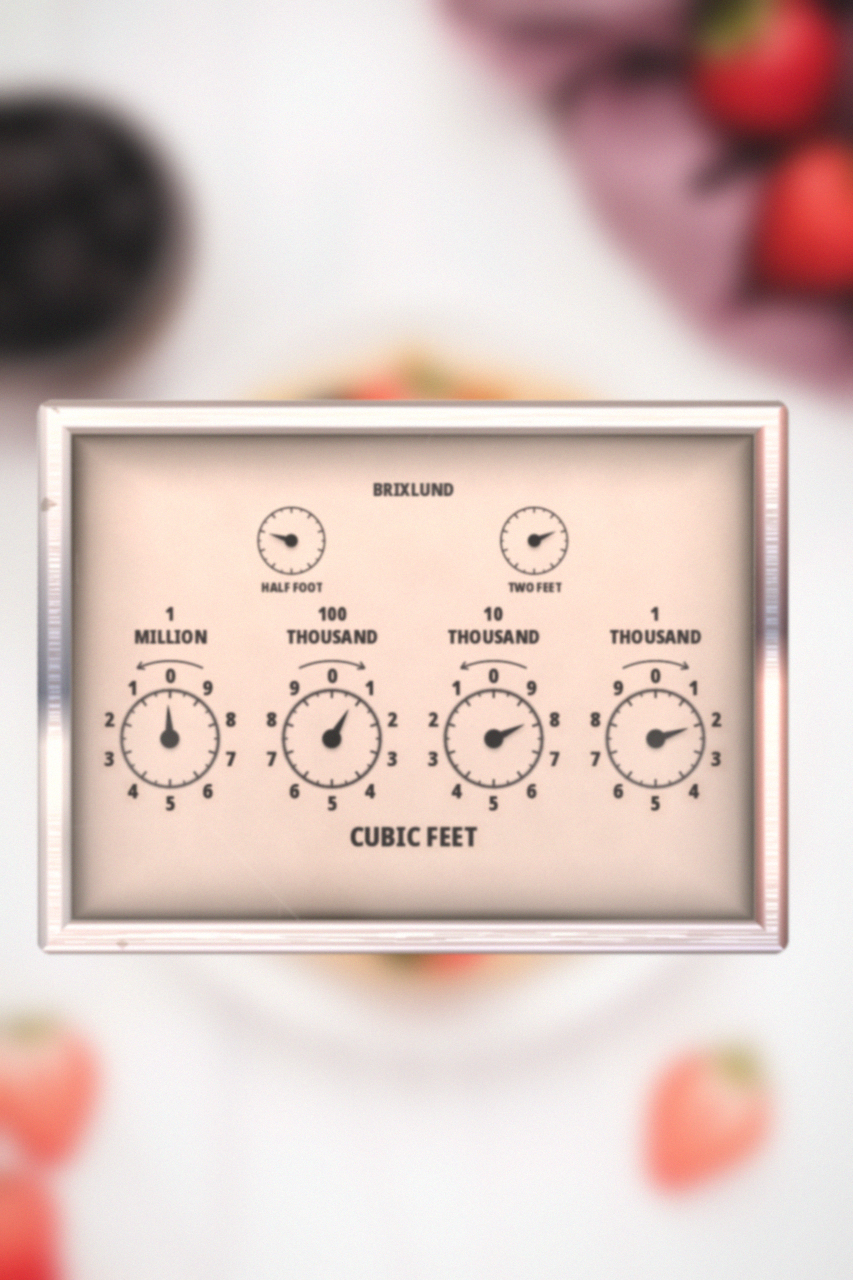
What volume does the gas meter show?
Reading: 8200 ft³
